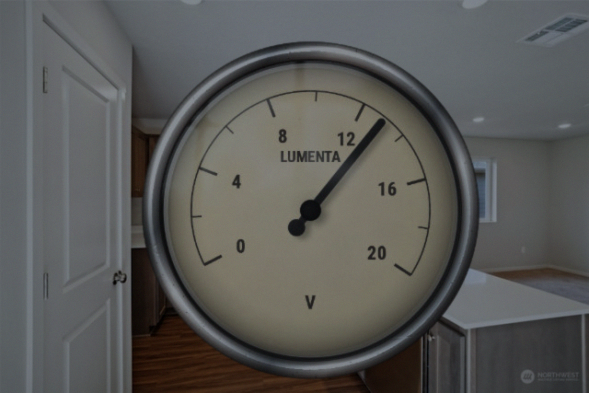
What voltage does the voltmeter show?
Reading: 13 V
